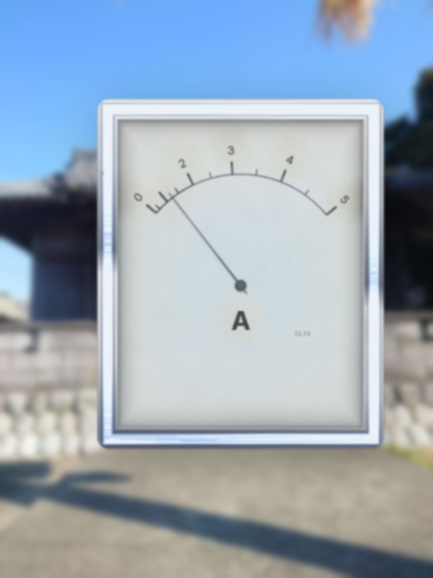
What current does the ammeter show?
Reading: 1.25 A
